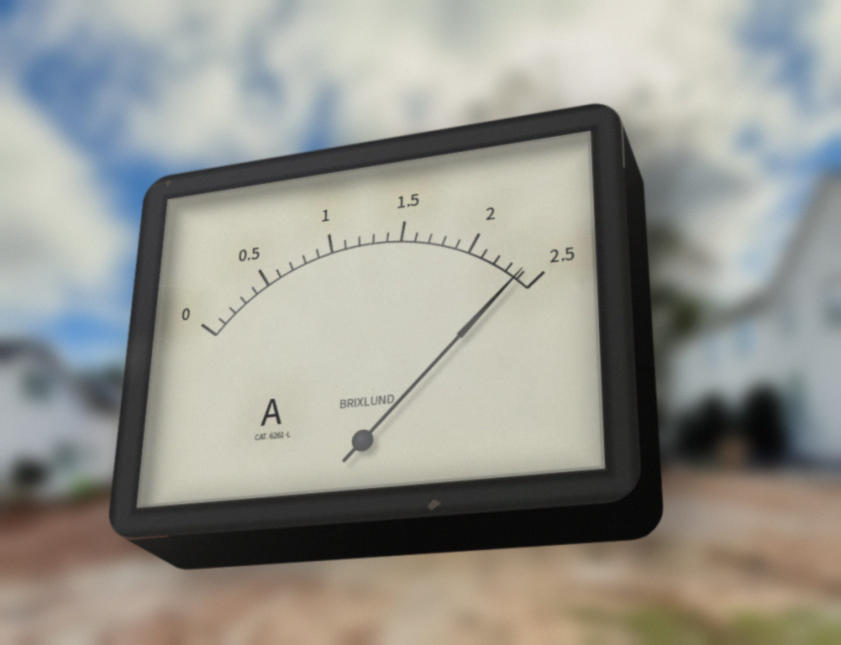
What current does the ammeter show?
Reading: 2.4 A
